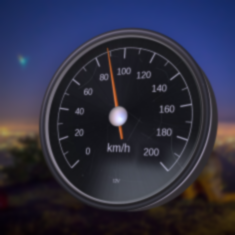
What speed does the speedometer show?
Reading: 90 km/h
